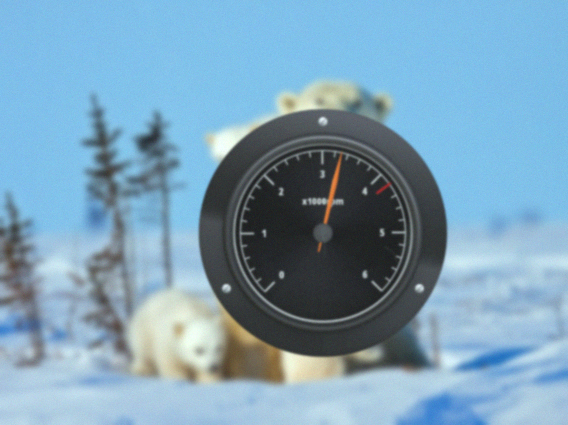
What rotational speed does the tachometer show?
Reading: 3300 rpm
